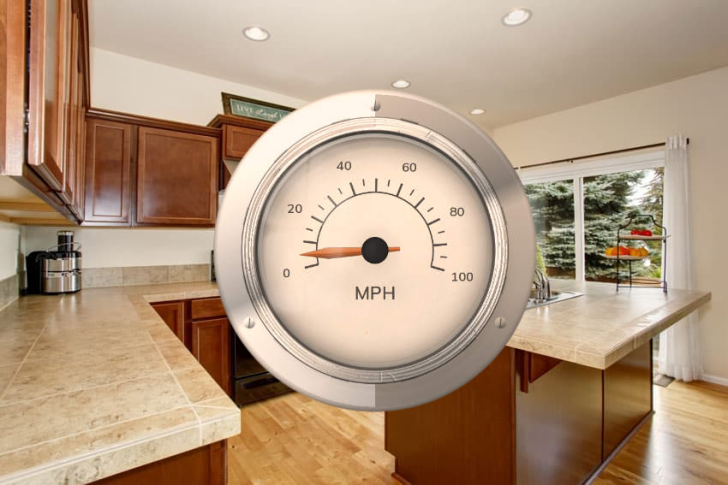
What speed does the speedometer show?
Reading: 5 mph
